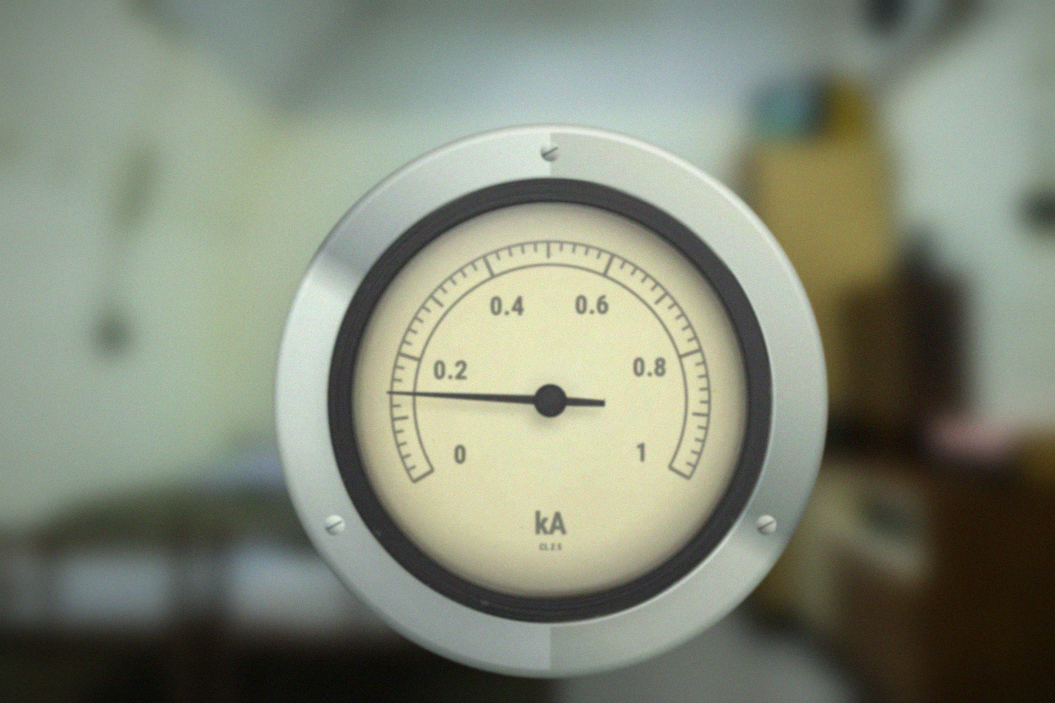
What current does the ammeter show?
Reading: 0.14 kA
